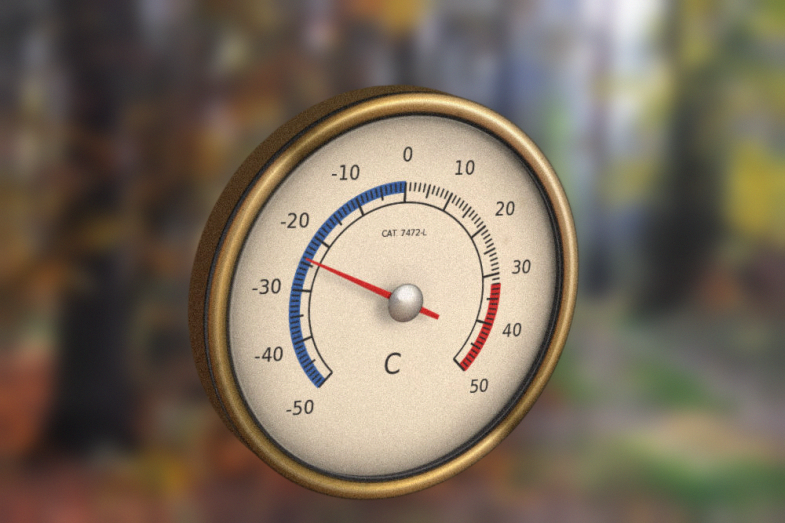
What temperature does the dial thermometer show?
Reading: -24 °C
